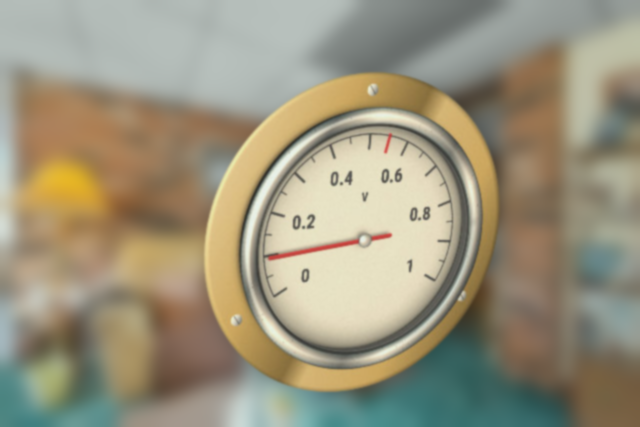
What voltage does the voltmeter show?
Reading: 0.1 V
